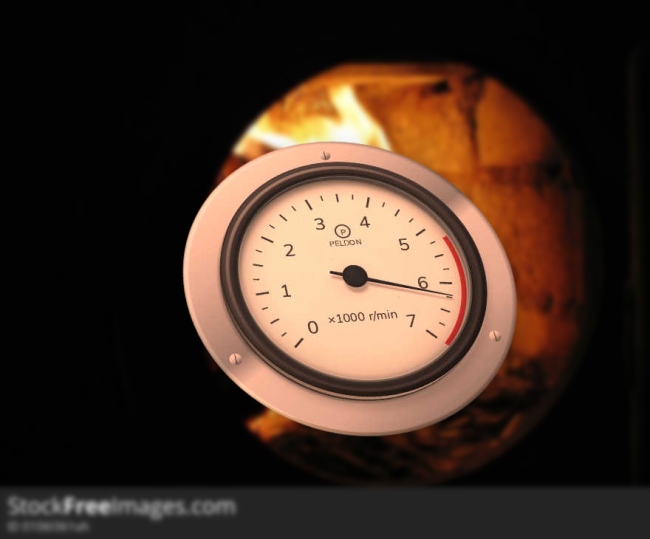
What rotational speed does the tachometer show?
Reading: 6250 rpm
